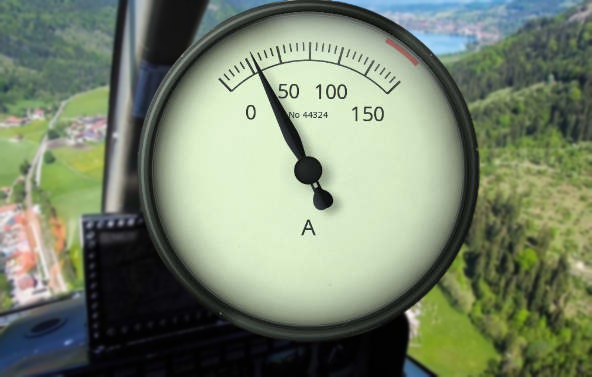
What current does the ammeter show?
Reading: 30 A
